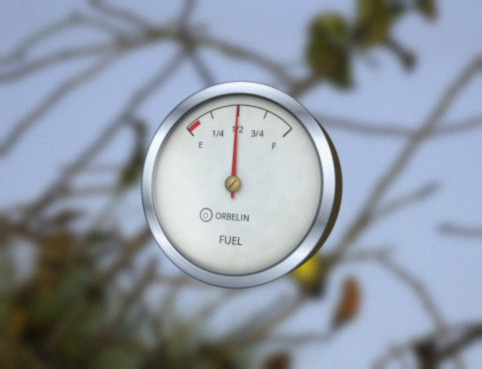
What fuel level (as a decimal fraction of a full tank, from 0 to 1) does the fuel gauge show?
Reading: 0.5
